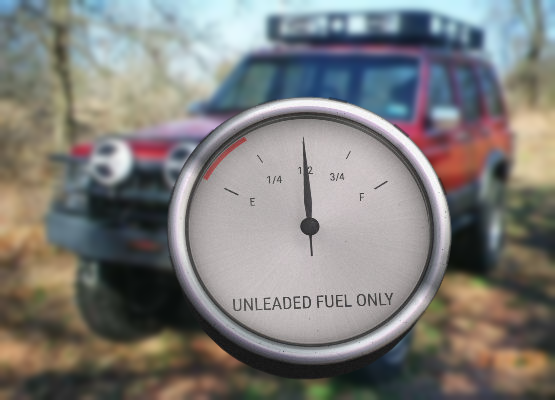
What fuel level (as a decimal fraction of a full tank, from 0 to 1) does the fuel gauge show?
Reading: 0.5
